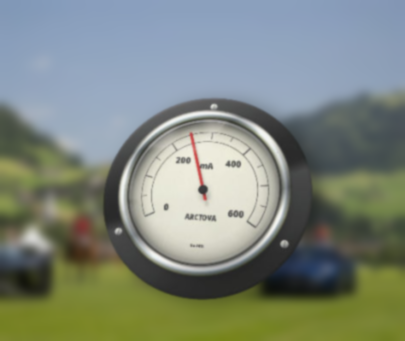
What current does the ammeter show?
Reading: 250 mA
